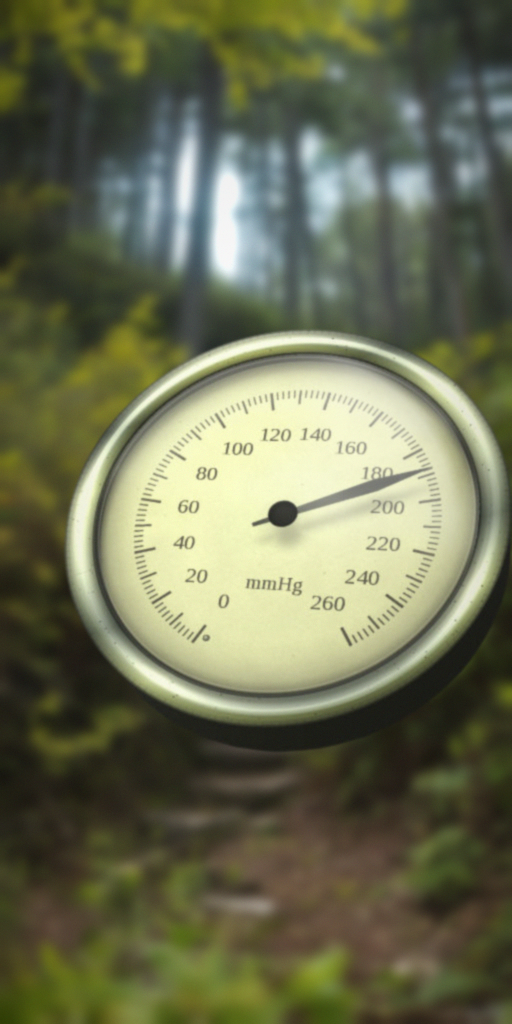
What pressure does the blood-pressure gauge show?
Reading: 190 mmHg
